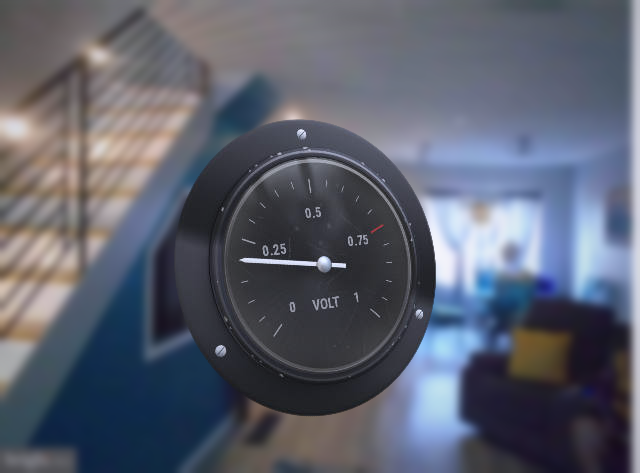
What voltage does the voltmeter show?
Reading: 0.2 V
